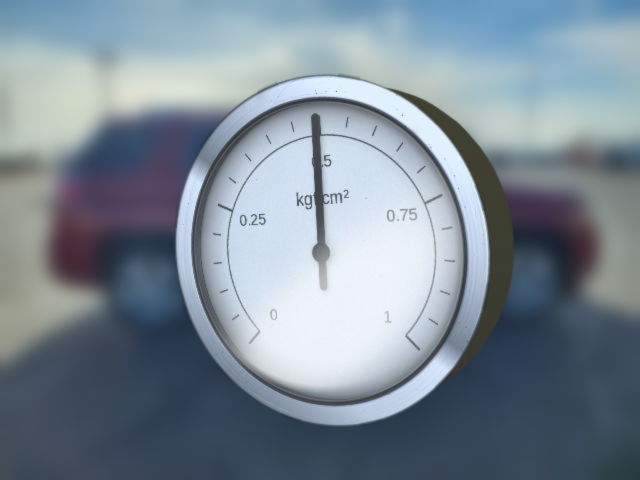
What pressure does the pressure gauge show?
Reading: 0.5 kg/cm²
